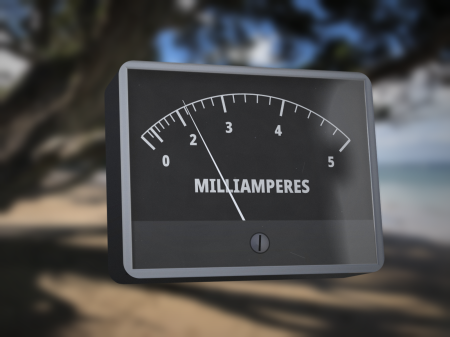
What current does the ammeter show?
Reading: 2.2 mA
